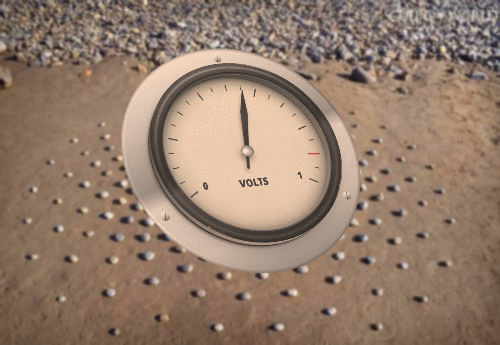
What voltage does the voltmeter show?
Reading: 0.55 V
